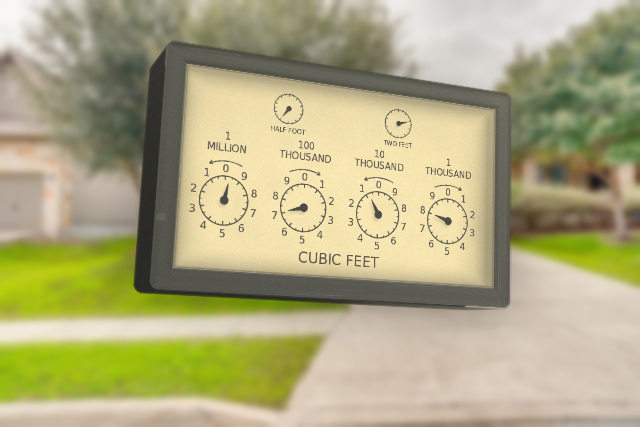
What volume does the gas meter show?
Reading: 970800 ft³
